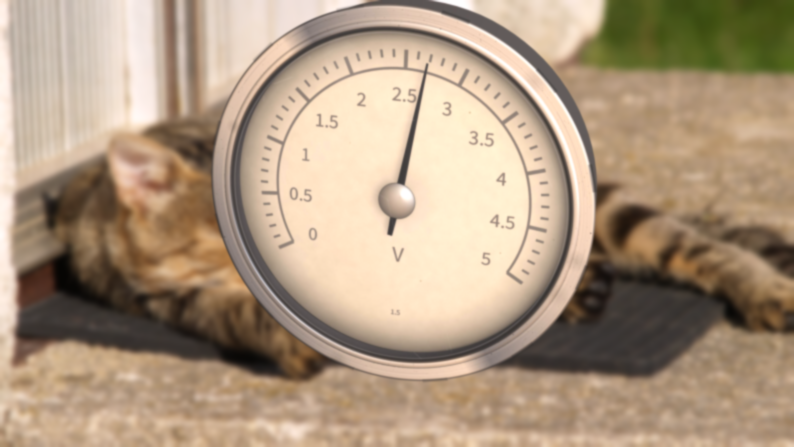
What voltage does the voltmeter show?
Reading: 2.7 V
